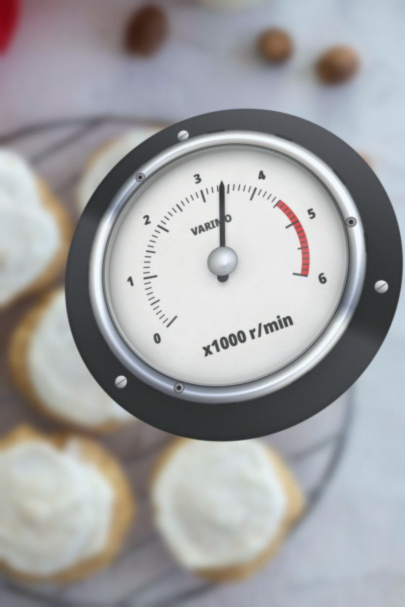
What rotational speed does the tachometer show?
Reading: 3400 rpm
